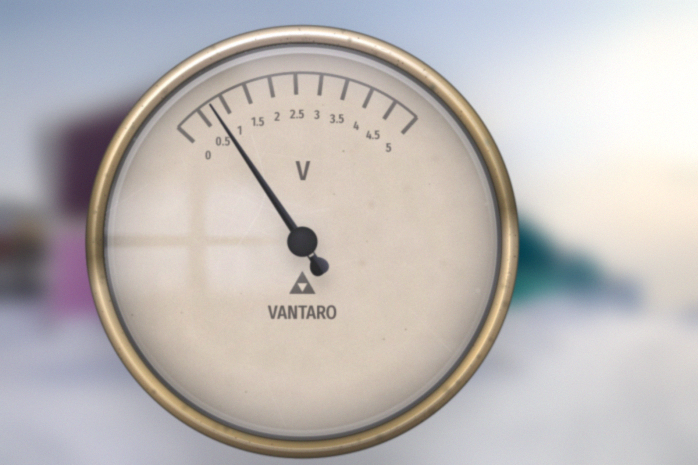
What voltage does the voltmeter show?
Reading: 0.75 V
